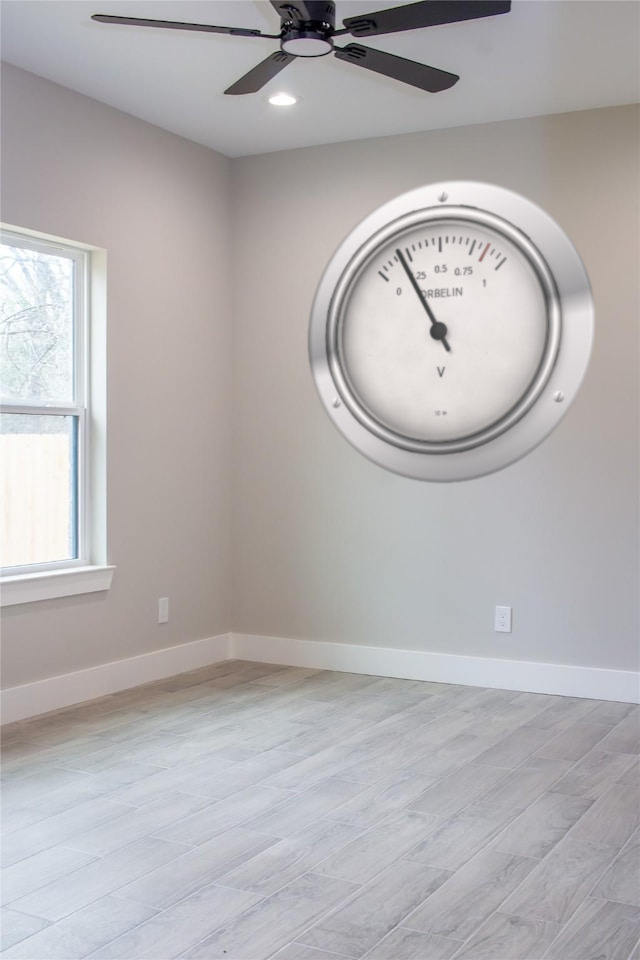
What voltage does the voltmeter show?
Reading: 0.2 V
